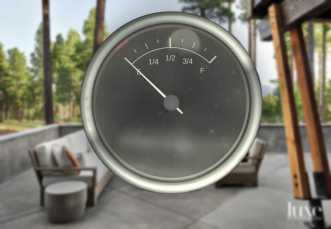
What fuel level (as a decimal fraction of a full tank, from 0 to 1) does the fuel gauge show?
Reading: 0
